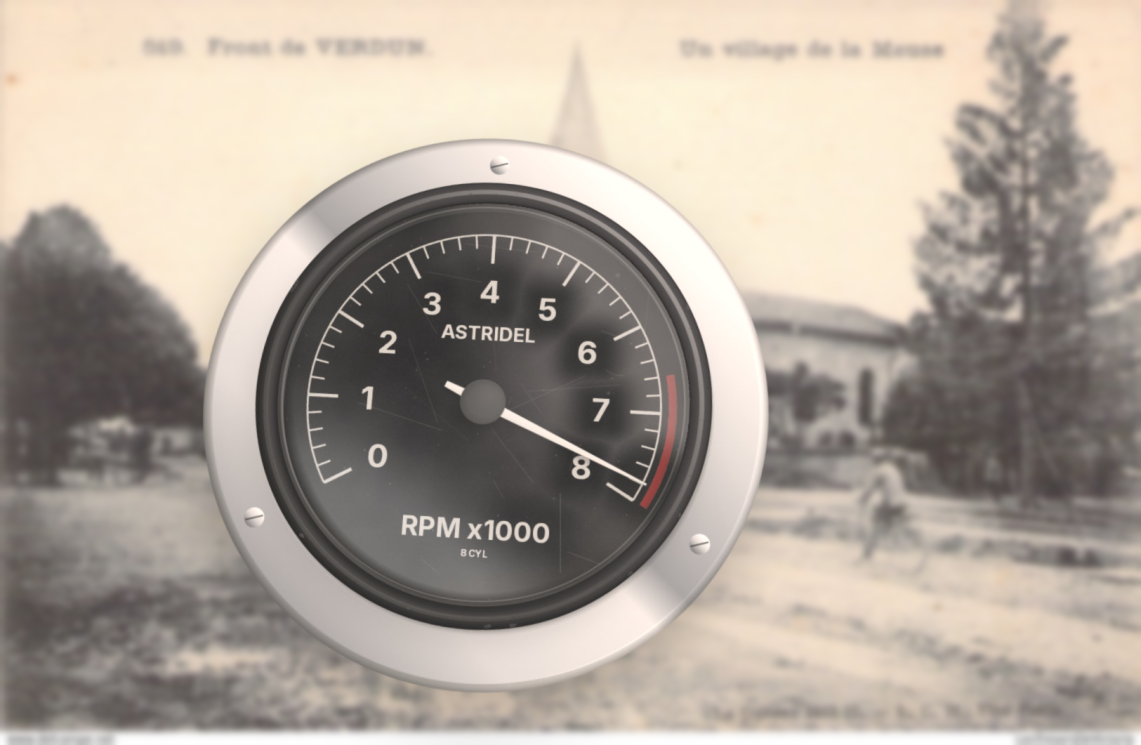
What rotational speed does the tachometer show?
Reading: 7800 rpm
